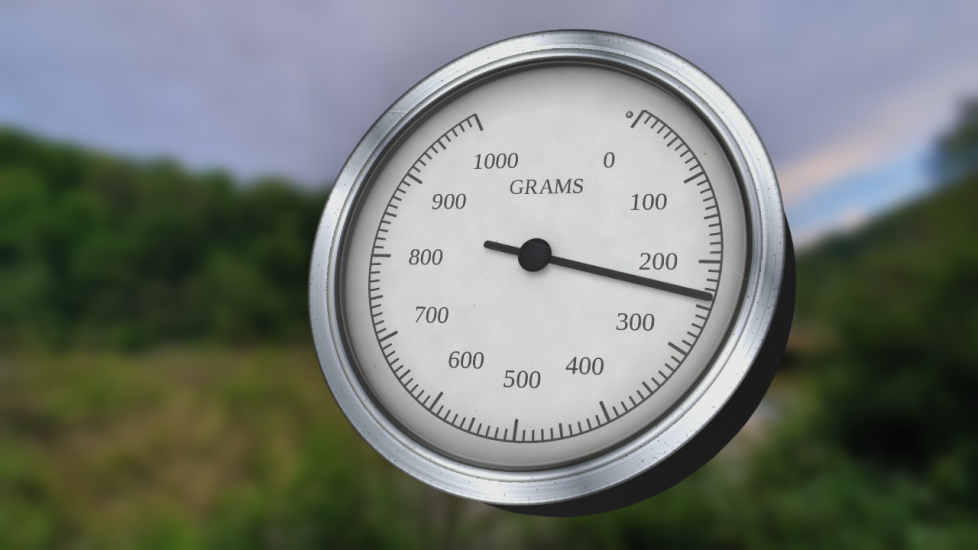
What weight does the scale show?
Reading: 240 g
